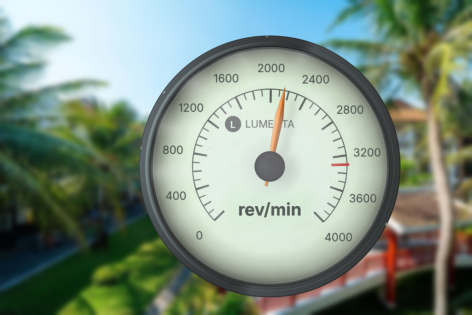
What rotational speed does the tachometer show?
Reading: 2150 rpm
